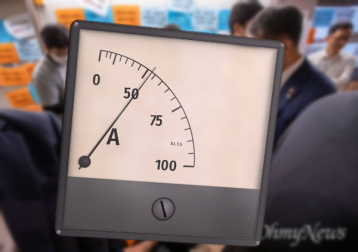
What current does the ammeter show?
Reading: 52.5 A
